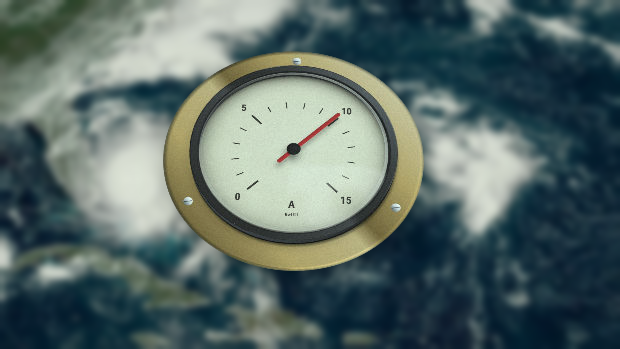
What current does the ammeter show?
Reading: 10 A
